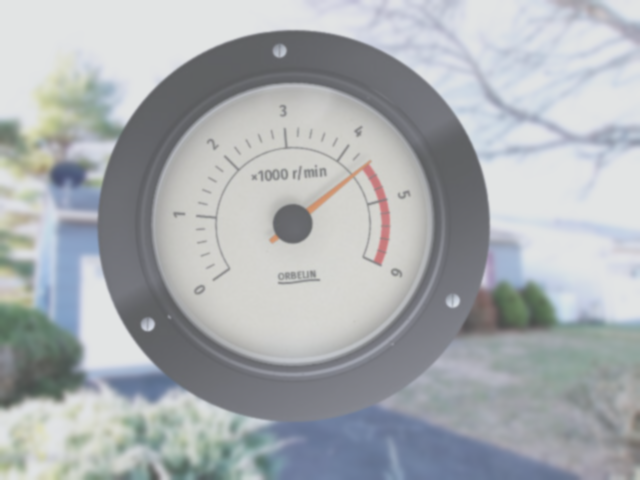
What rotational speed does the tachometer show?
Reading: 4400 rpm
